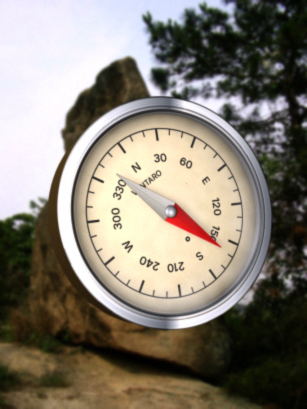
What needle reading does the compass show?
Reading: 160 °
